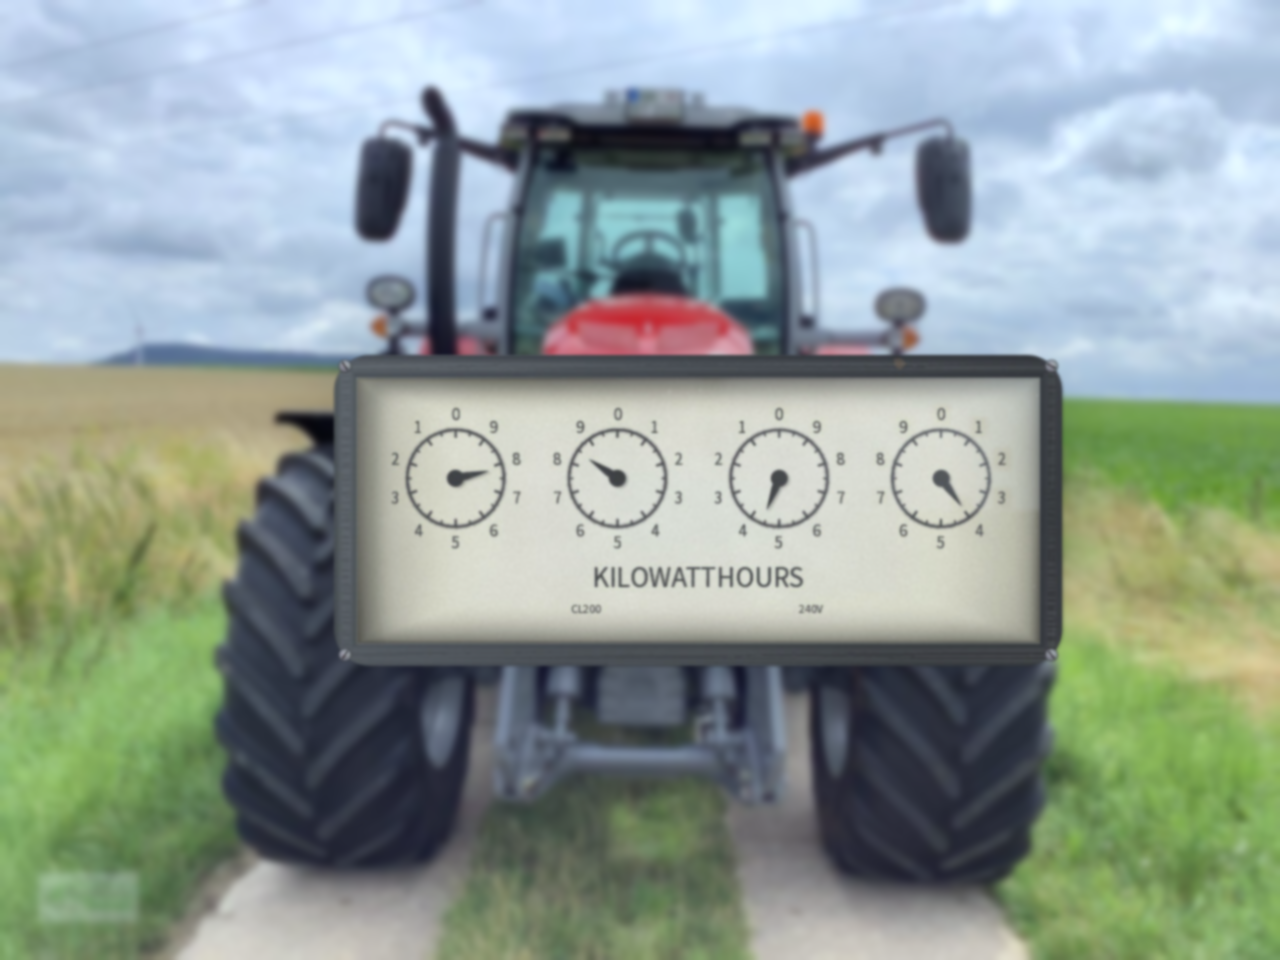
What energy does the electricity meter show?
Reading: 7844 kWh
